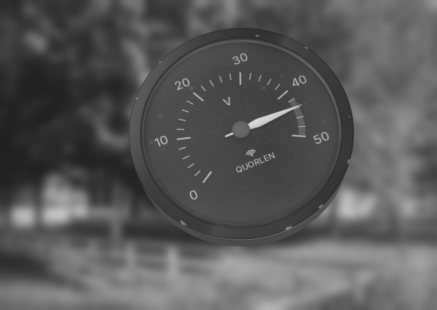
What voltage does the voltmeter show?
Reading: 44 V
